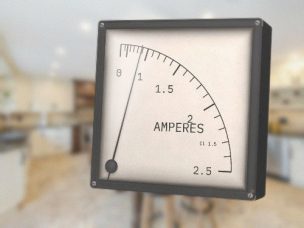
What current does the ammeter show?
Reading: 0.9 A
